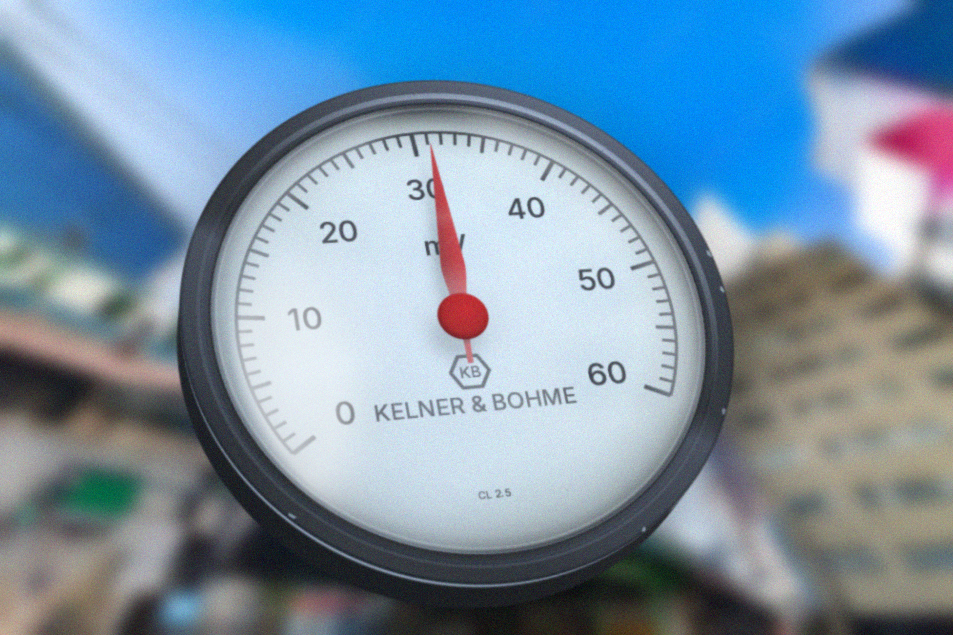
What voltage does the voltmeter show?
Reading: 31 mV
